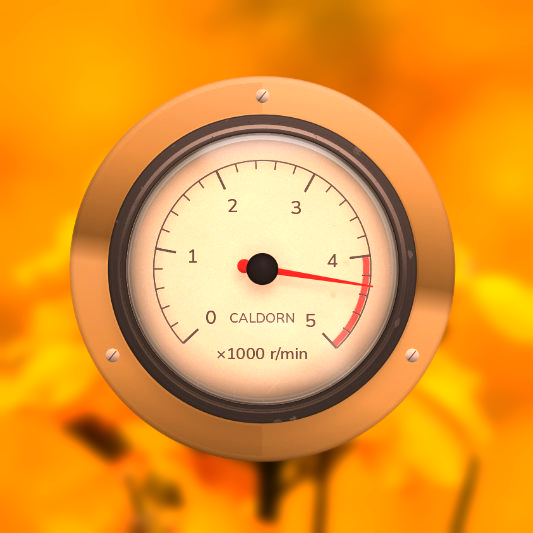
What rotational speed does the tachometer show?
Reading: 4300 rpm
